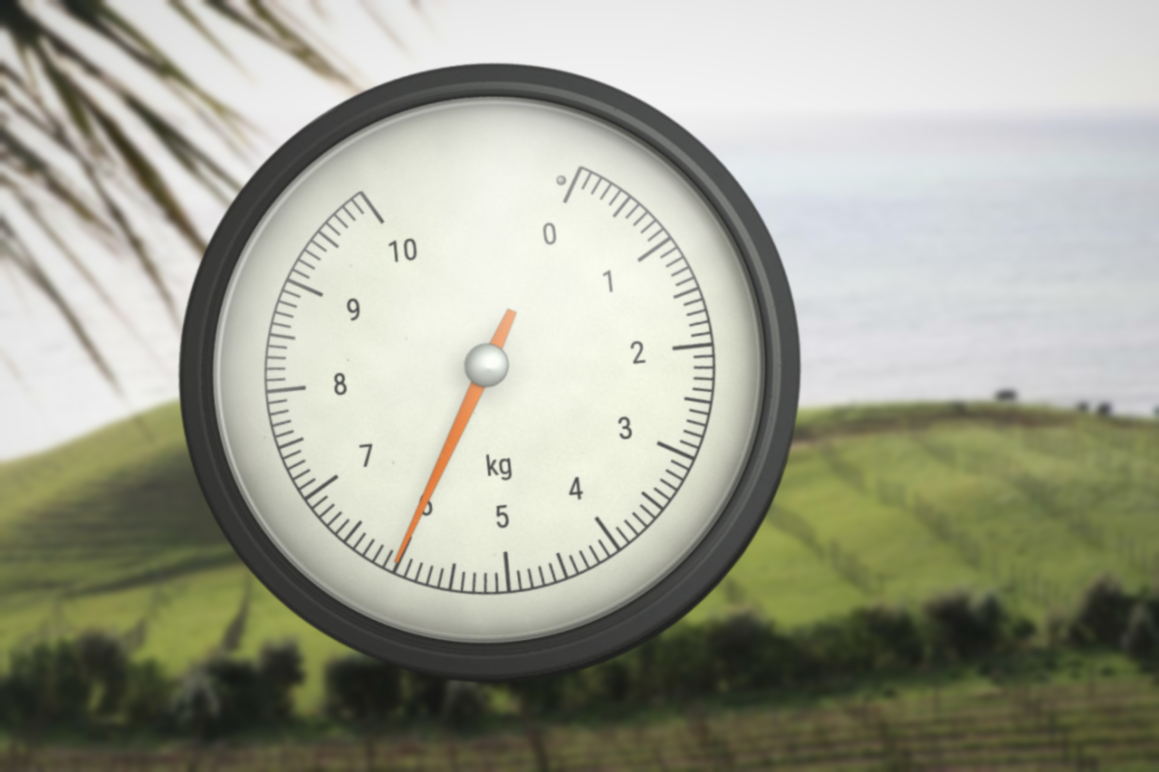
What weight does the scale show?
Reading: 6 kg
